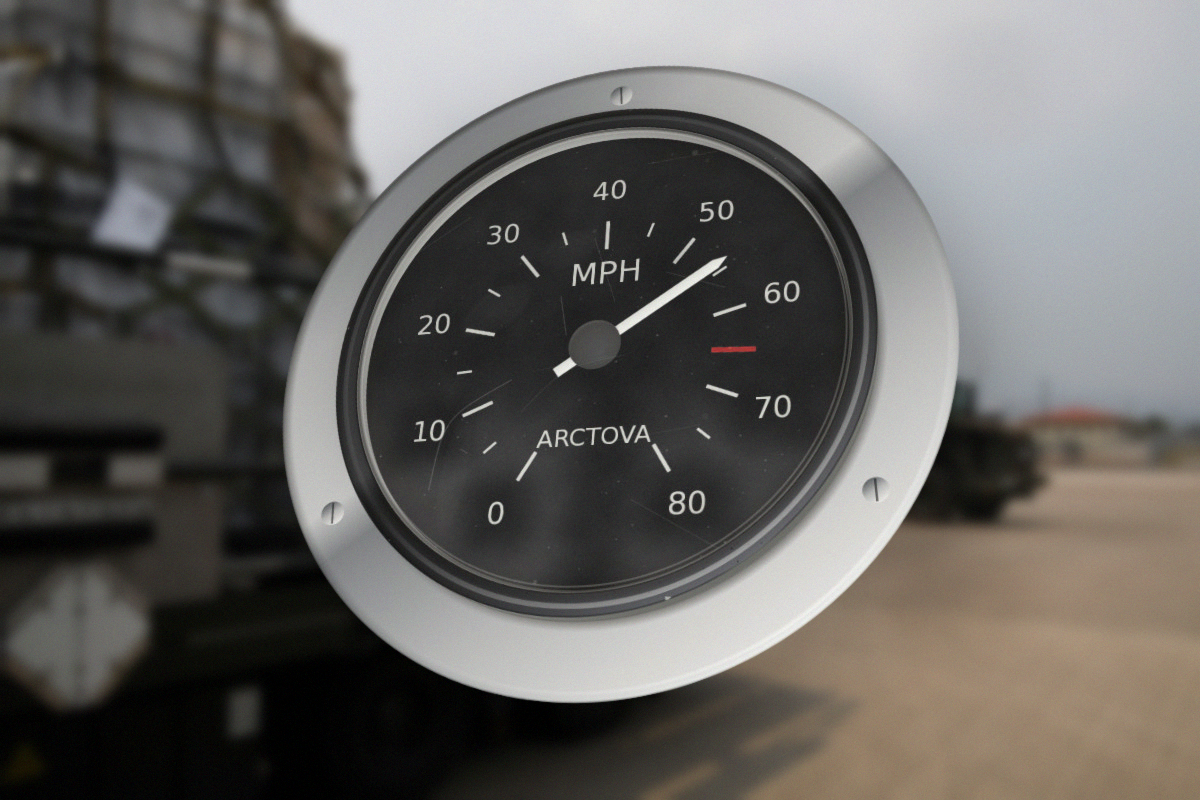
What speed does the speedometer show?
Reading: 55 mph
